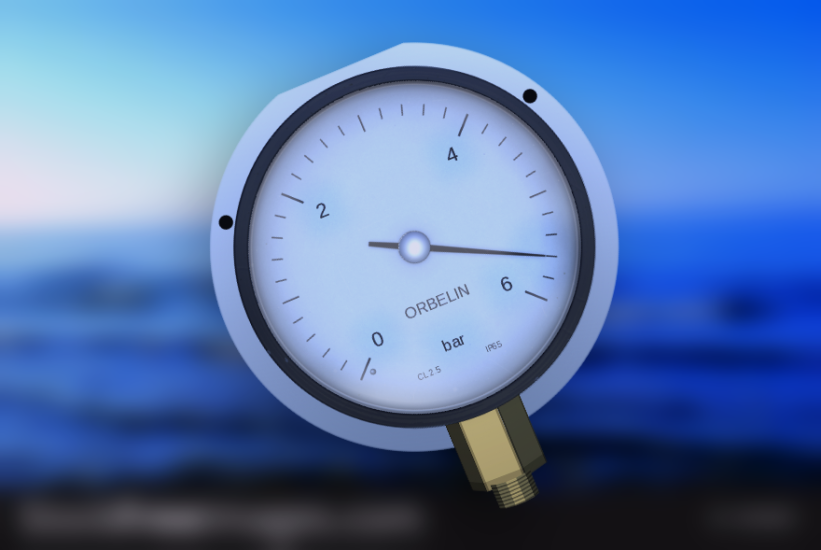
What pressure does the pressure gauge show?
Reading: 5.6 bar
